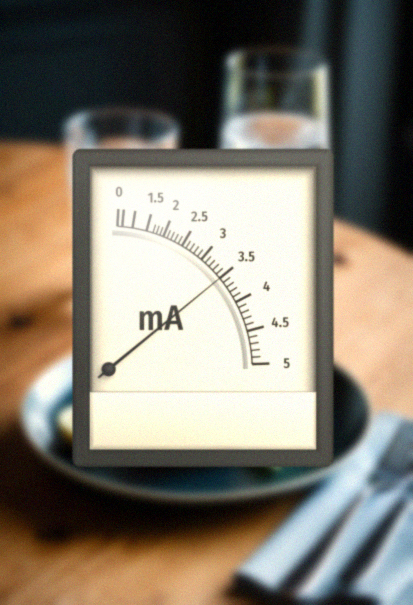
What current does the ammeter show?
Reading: 3.5 mA
